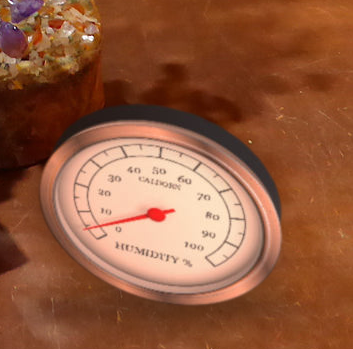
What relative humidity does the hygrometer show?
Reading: 5 %
